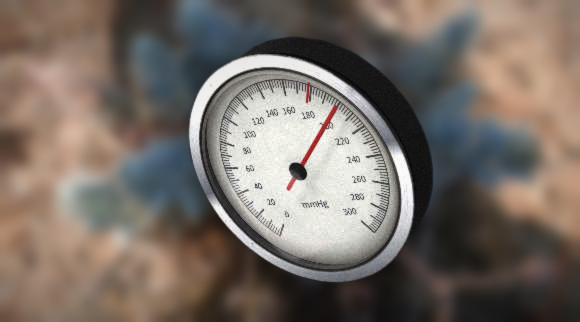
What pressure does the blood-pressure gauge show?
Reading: 200 mmHg
